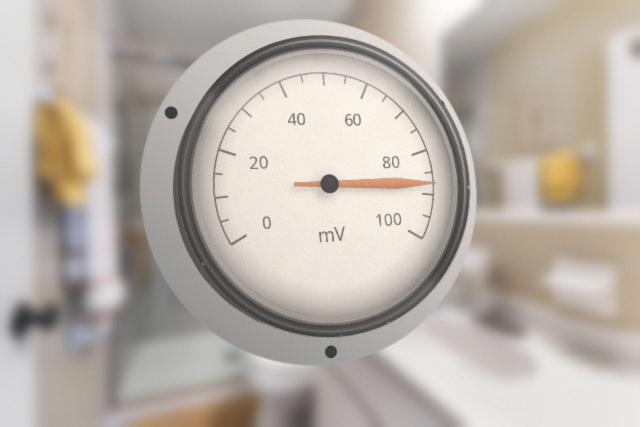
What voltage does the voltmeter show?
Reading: 87.5 mV
